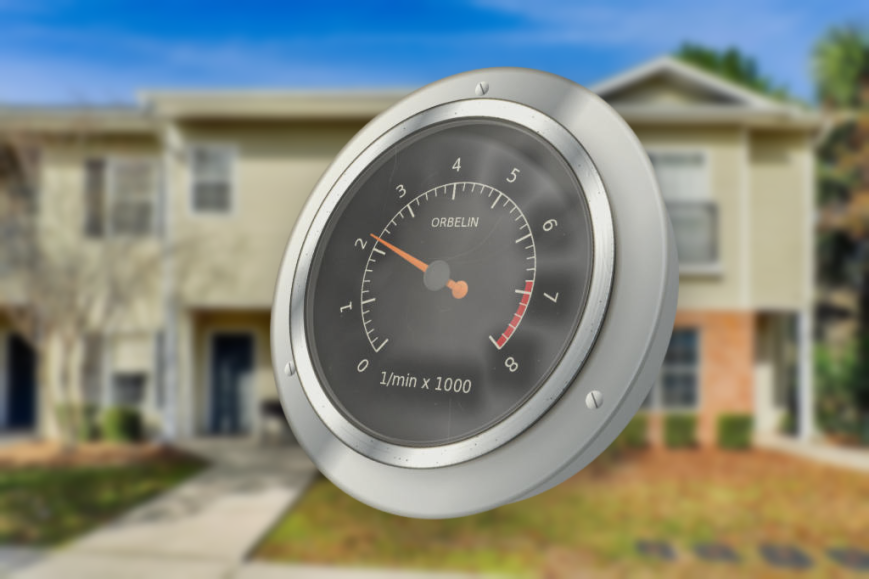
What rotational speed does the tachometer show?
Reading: 2200 rpm
